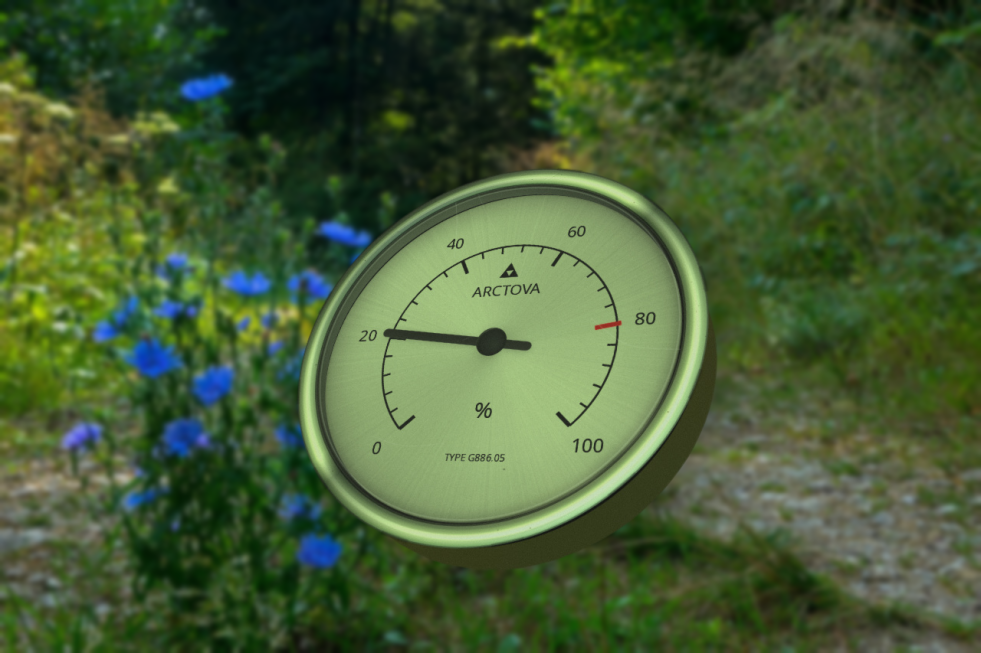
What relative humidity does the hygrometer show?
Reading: 20 %
